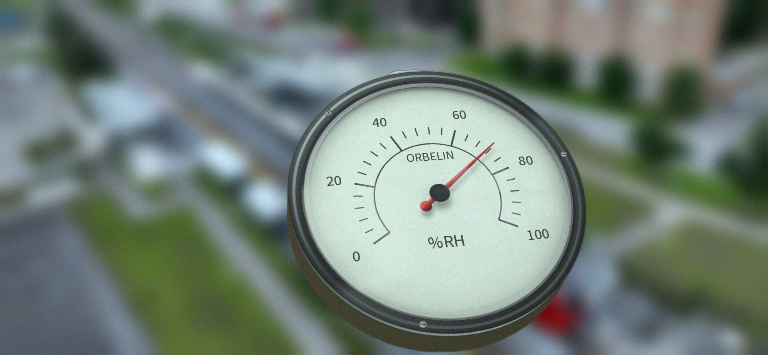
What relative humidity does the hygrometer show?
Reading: 72 %
